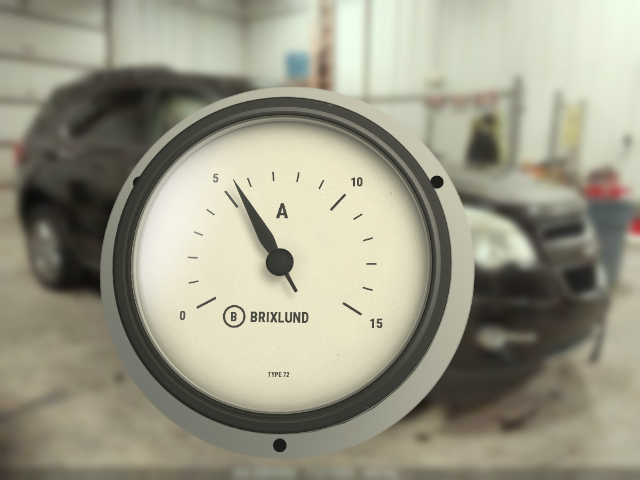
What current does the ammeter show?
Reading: 5.5 A
